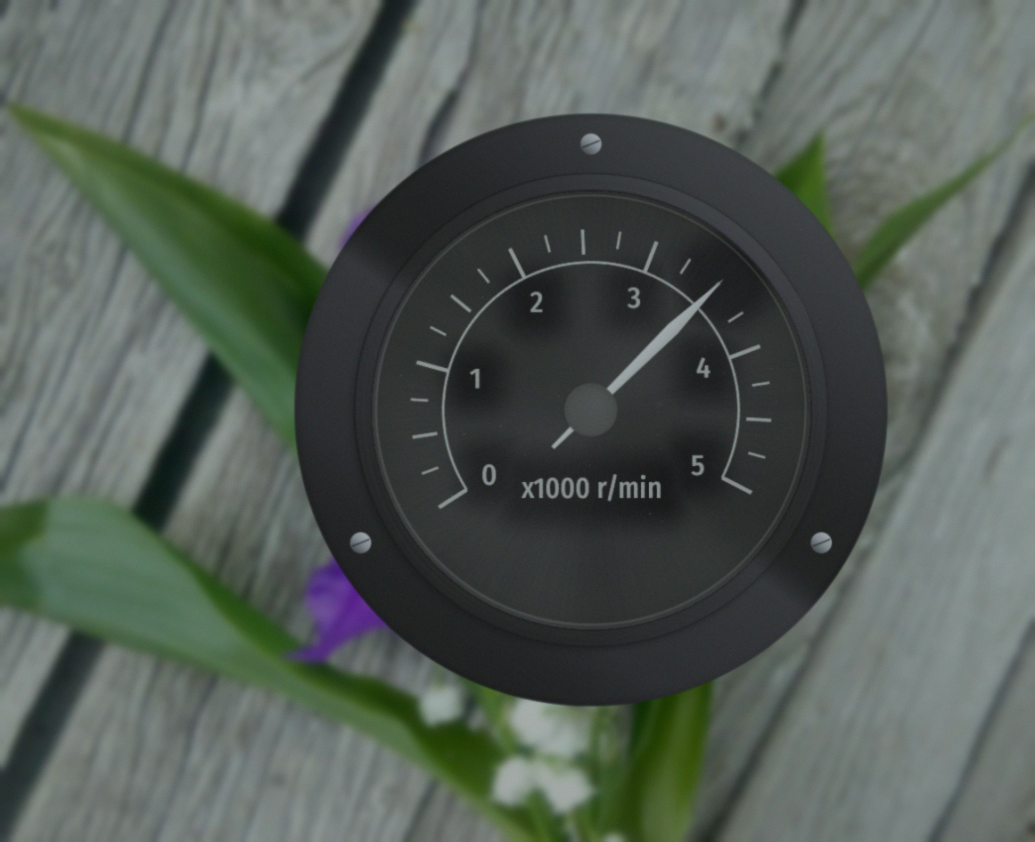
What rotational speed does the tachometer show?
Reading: 3500 rpm
